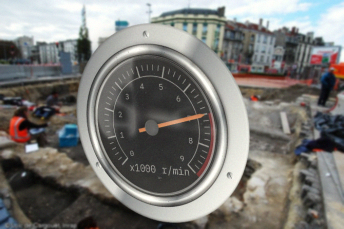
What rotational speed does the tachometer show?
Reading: 7000 rpm
